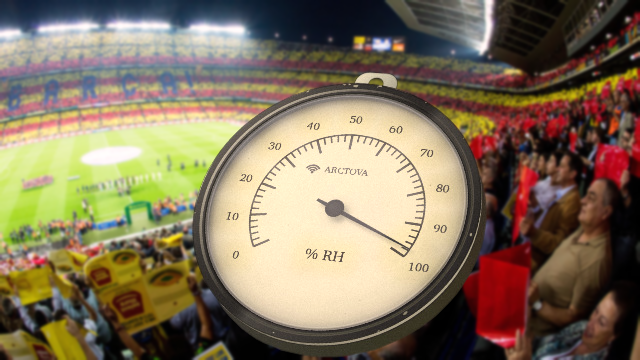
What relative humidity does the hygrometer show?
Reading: 98 %
